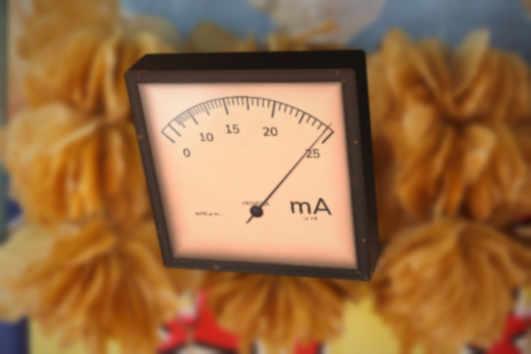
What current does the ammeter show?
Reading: 24.5 mA
